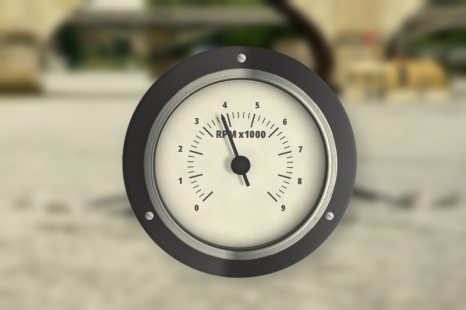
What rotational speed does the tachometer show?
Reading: 3800 rpm
